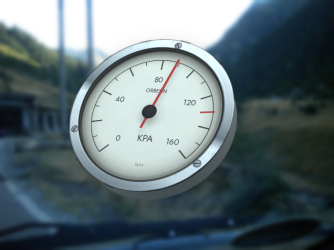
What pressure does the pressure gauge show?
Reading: 90 kPa
